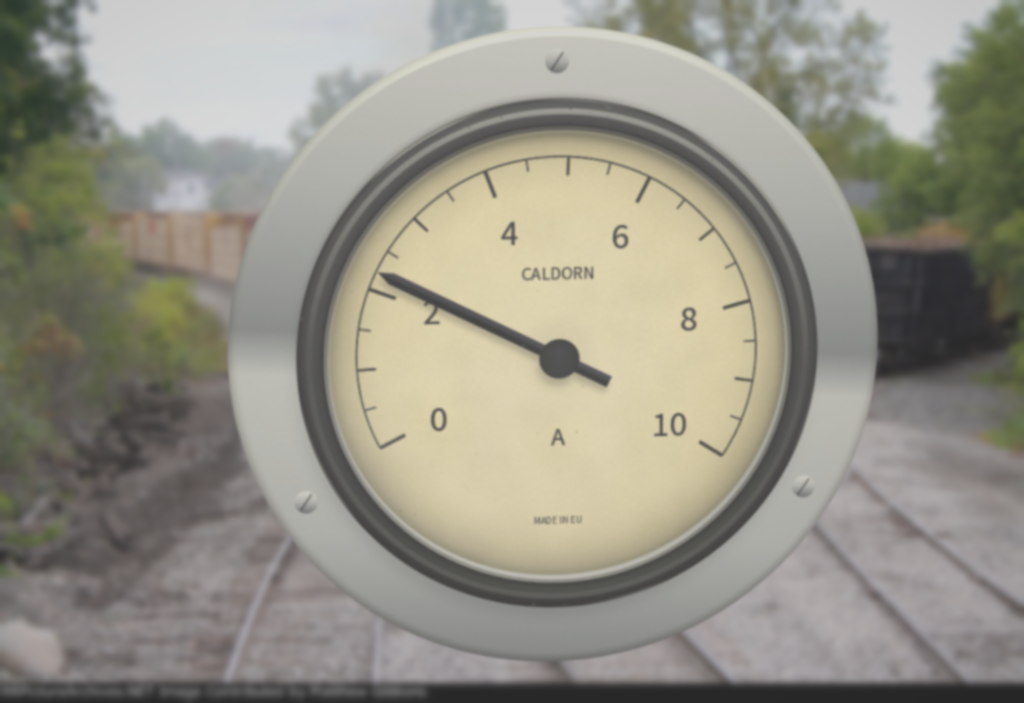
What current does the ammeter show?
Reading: 2.25 A
